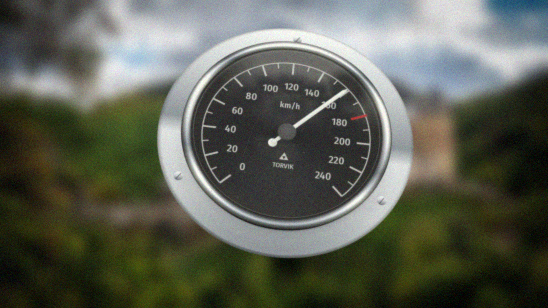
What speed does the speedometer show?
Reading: 160 km/h
